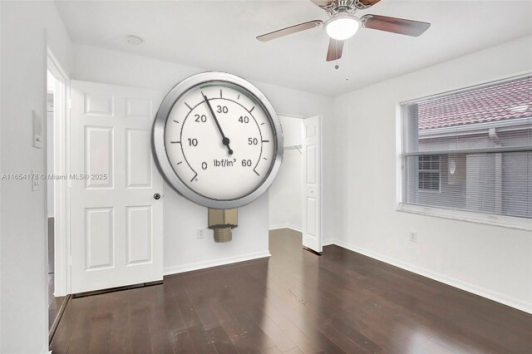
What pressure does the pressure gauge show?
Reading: 25 psi
